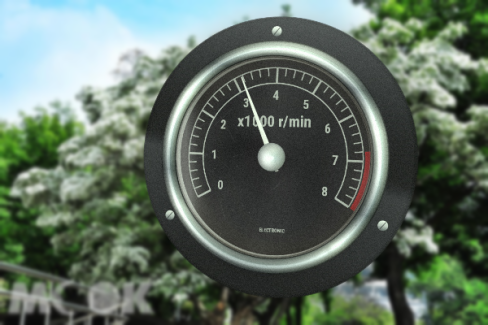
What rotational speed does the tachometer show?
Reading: 3200 rpm
